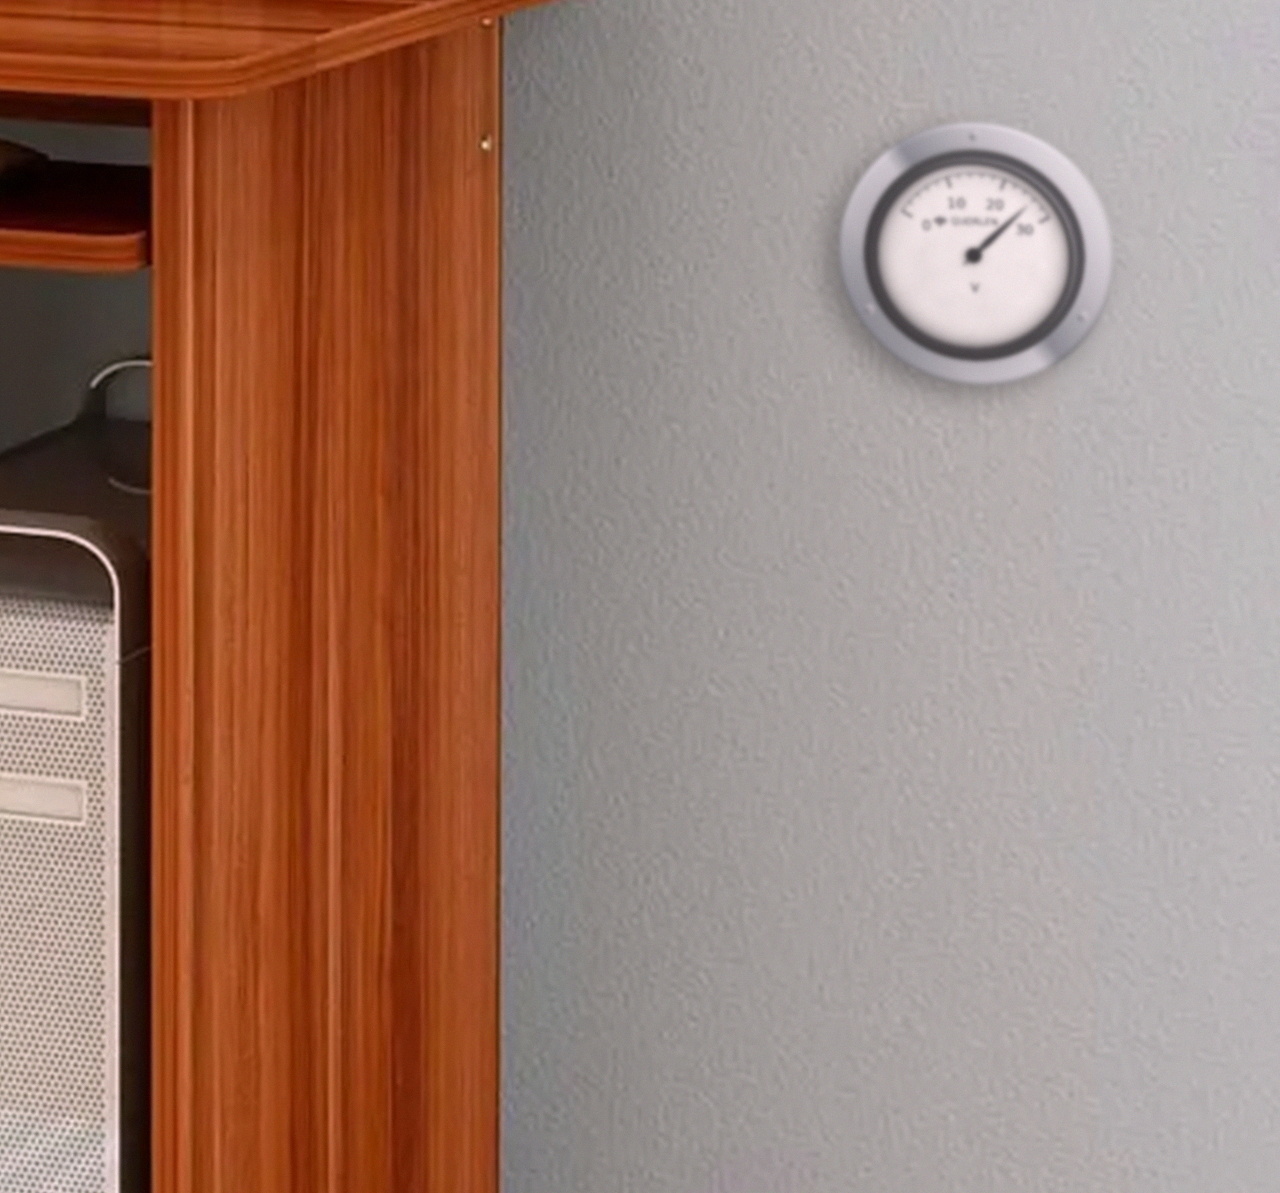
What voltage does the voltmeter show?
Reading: 26 V
